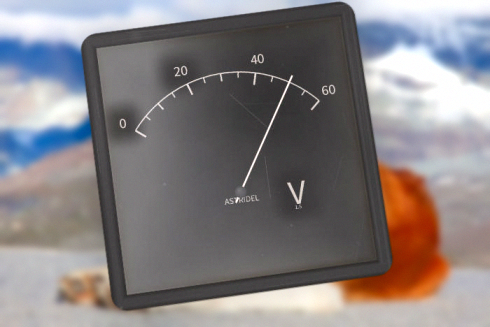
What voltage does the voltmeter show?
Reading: 50 V
